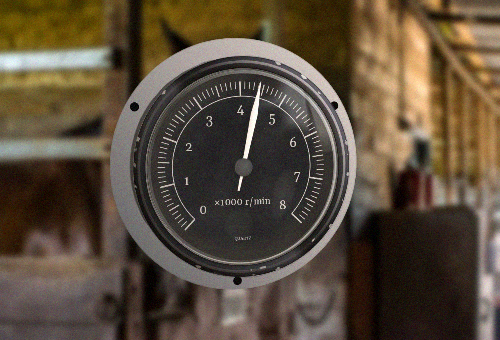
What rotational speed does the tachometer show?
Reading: 4400 rpm
